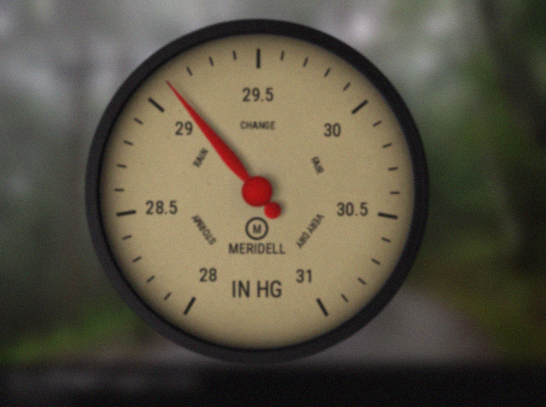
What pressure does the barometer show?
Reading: 29.1 inHg
